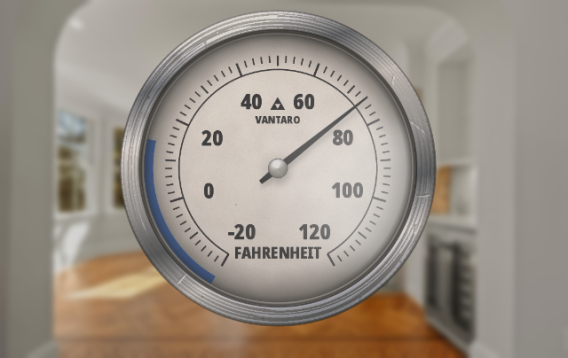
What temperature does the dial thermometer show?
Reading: 74 °F
